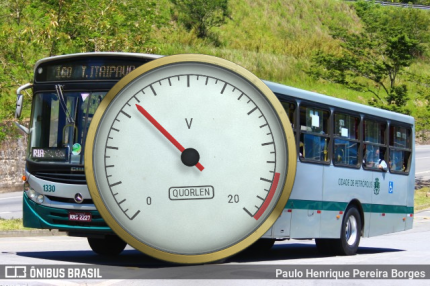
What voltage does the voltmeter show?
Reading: 6.75 V
